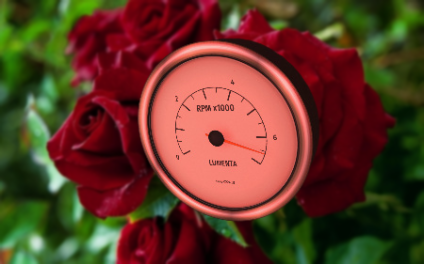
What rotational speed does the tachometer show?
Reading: 6500 rpm
